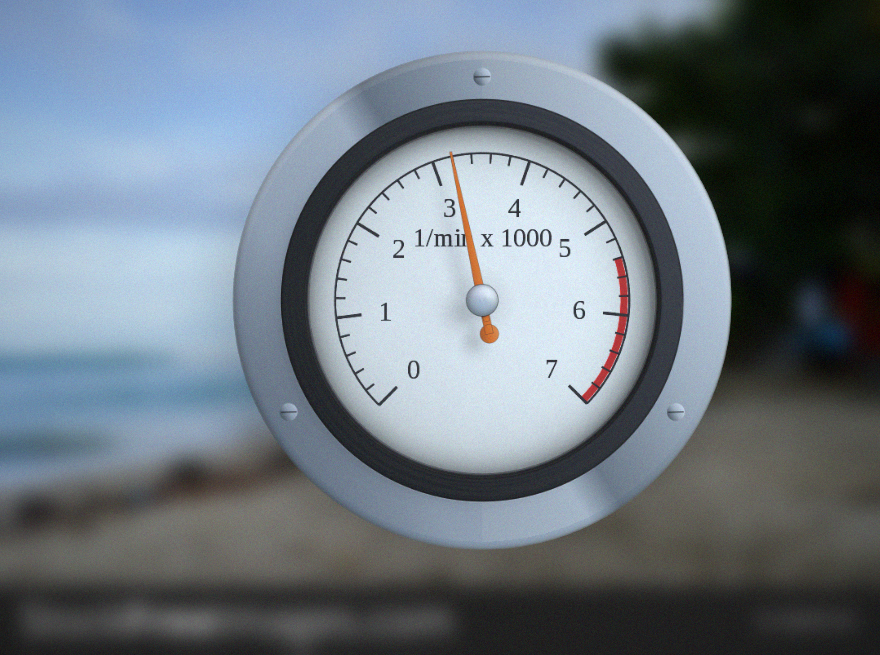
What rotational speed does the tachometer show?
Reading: 3200 rpm
